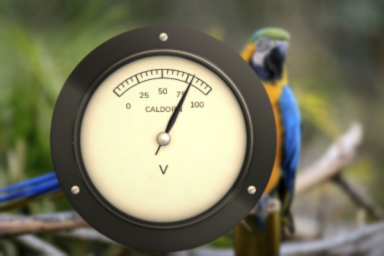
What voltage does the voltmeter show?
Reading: 80 V
